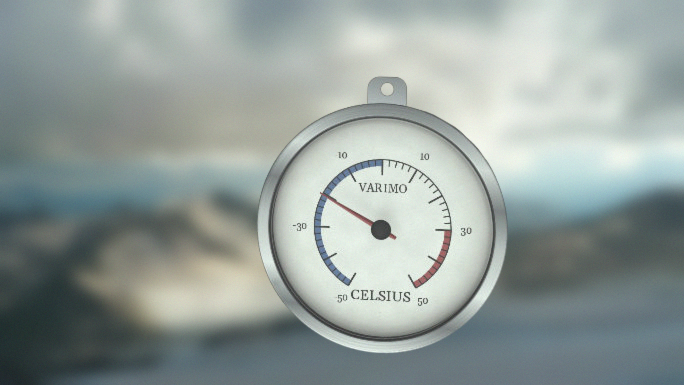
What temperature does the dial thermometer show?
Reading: -20 °C
